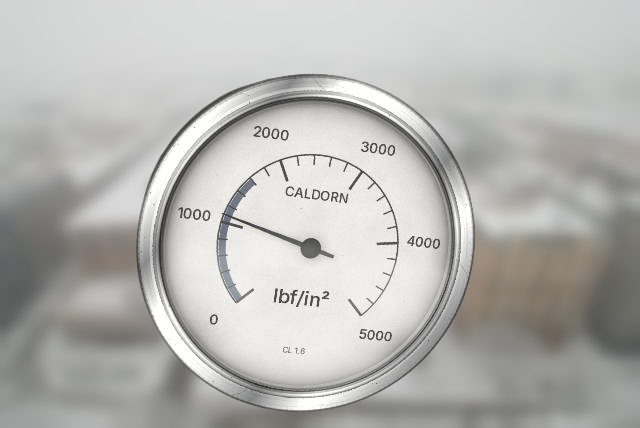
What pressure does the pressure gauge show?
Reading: 1100 psi
